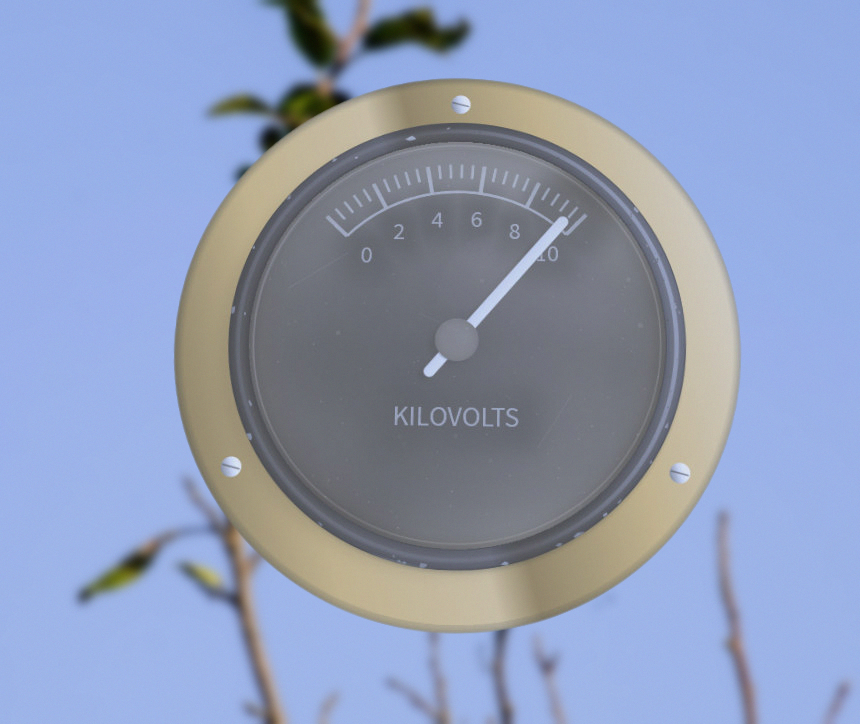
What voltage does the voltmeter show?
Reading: 9.6 kV
